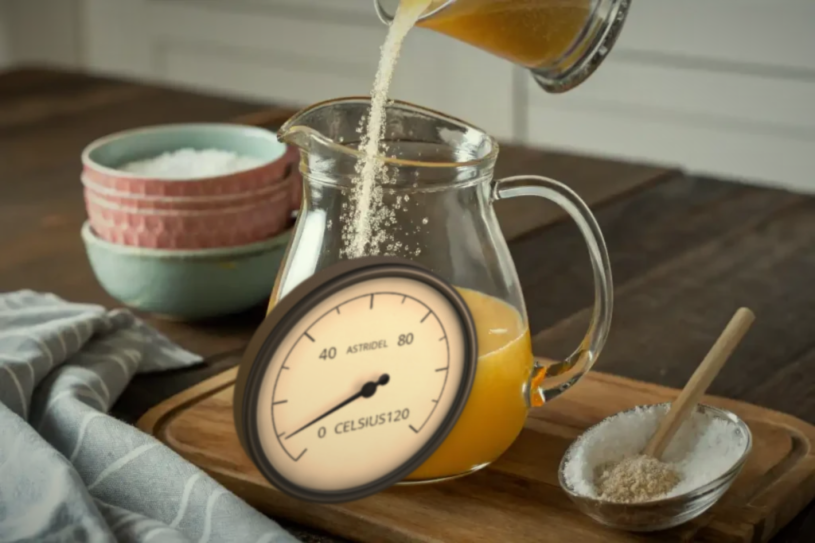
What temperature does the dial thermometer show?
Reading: 10 °C
